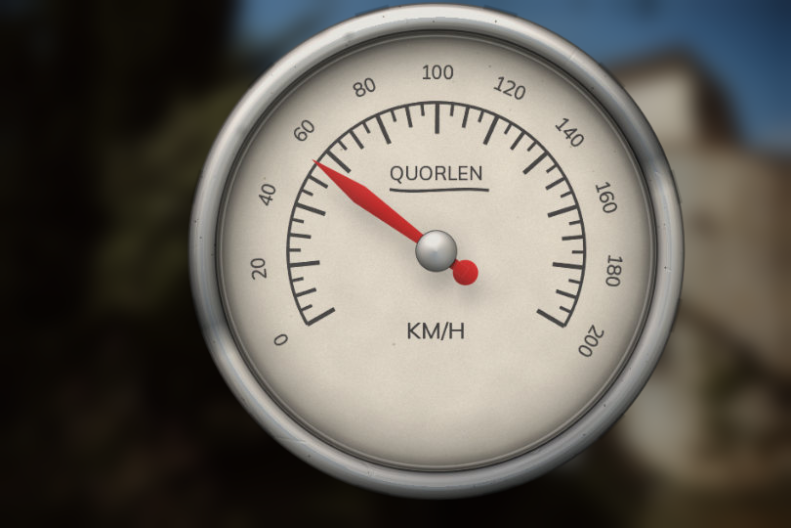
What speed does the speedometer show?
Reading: 55 km/h
